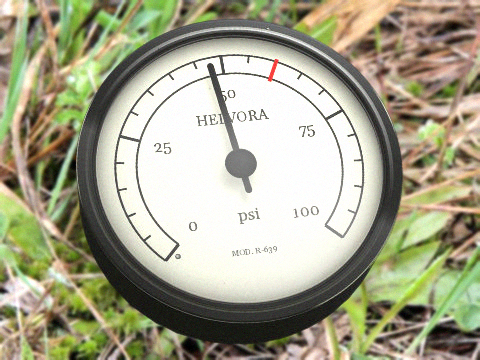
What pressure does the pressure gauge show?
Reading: 47.5 psi
